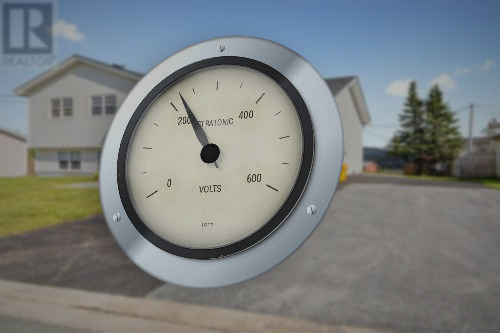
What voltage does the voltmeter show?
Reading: 225 V
